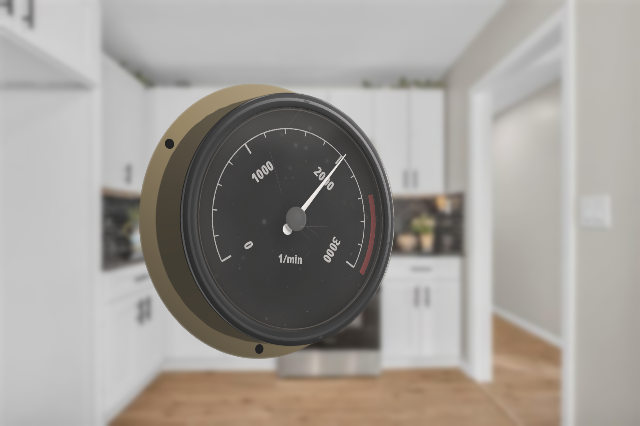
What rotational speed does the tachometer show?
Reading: 2000 rpm
